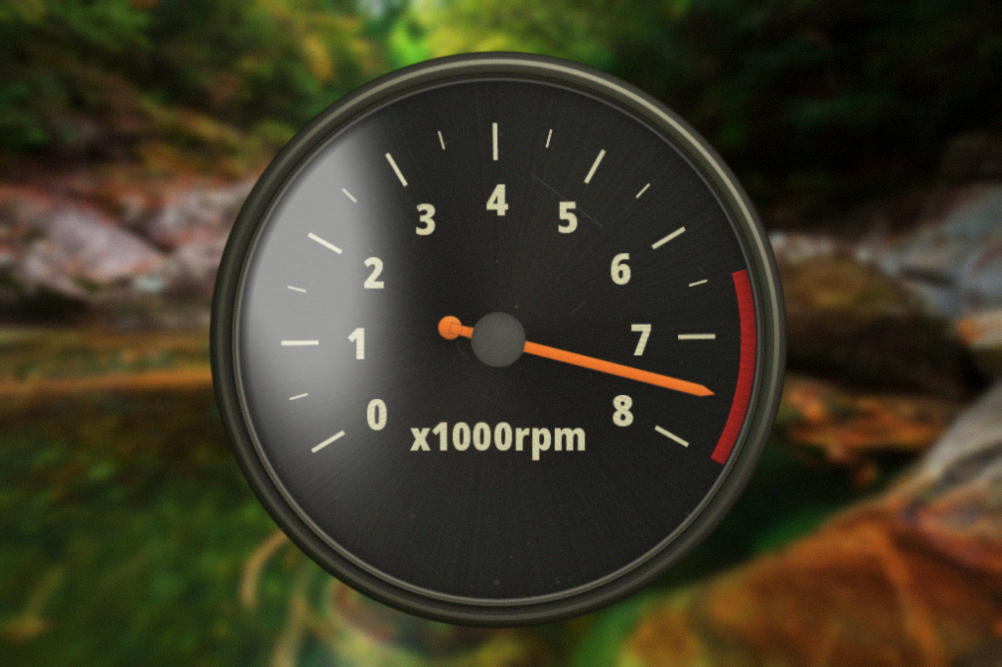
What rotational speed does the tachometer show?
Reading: 7500 rpm
